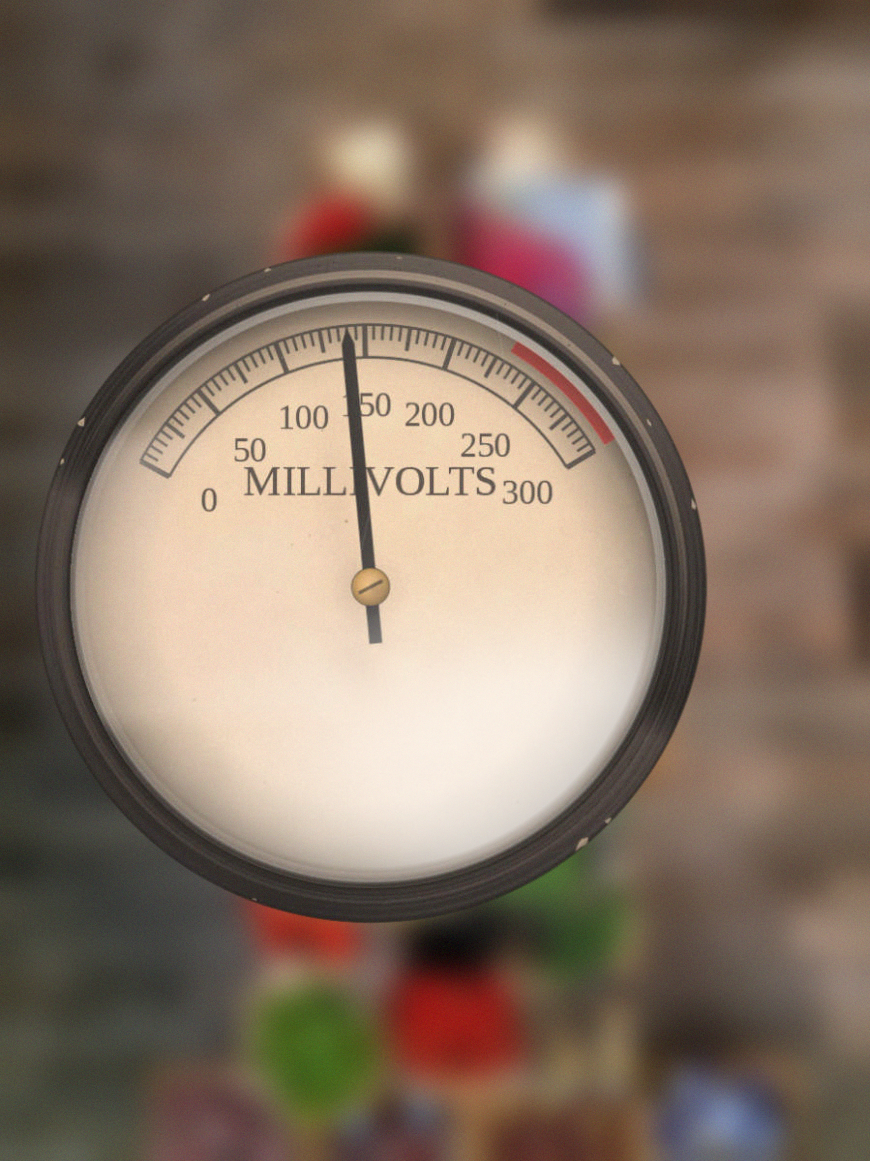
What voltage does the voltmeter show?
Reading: 140 mV
